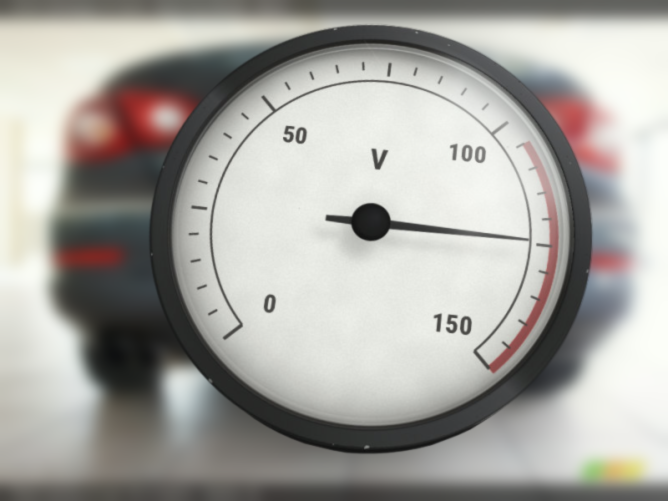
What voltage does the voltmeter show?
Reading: 125 V
